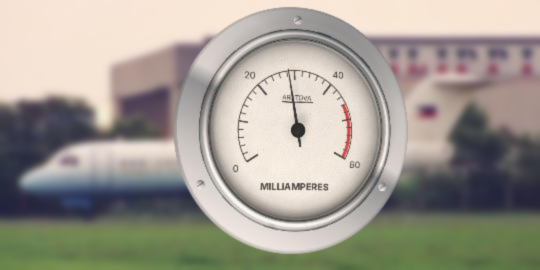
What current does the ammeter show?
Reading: 28 mA
